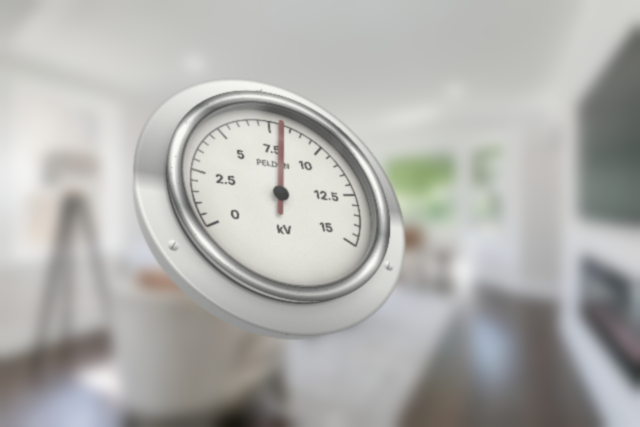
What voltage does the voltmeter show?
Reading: 8 kV
